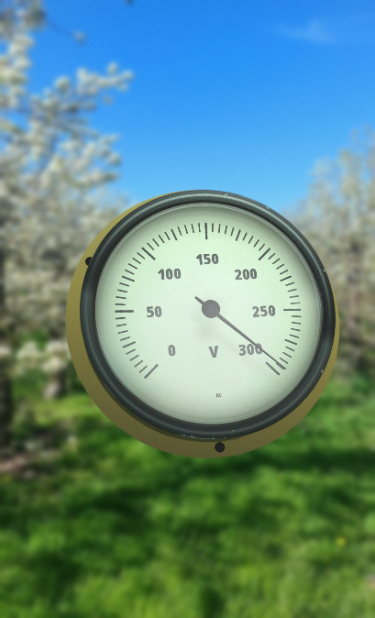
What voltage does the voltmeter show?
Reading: 295 V
